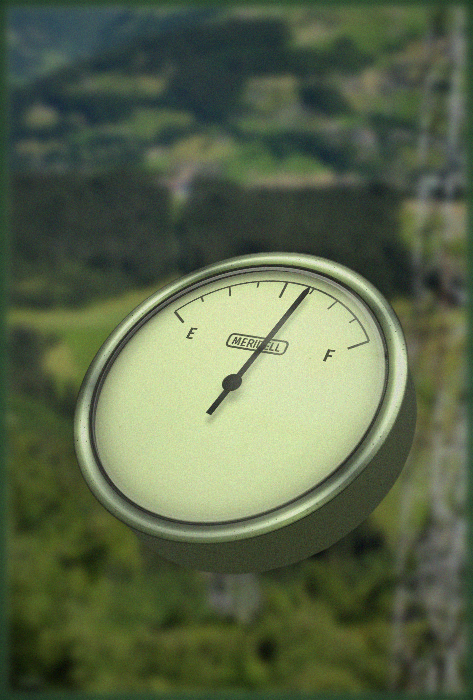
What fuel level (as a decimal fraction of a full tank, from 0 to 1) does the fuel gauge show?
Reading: 0.625
